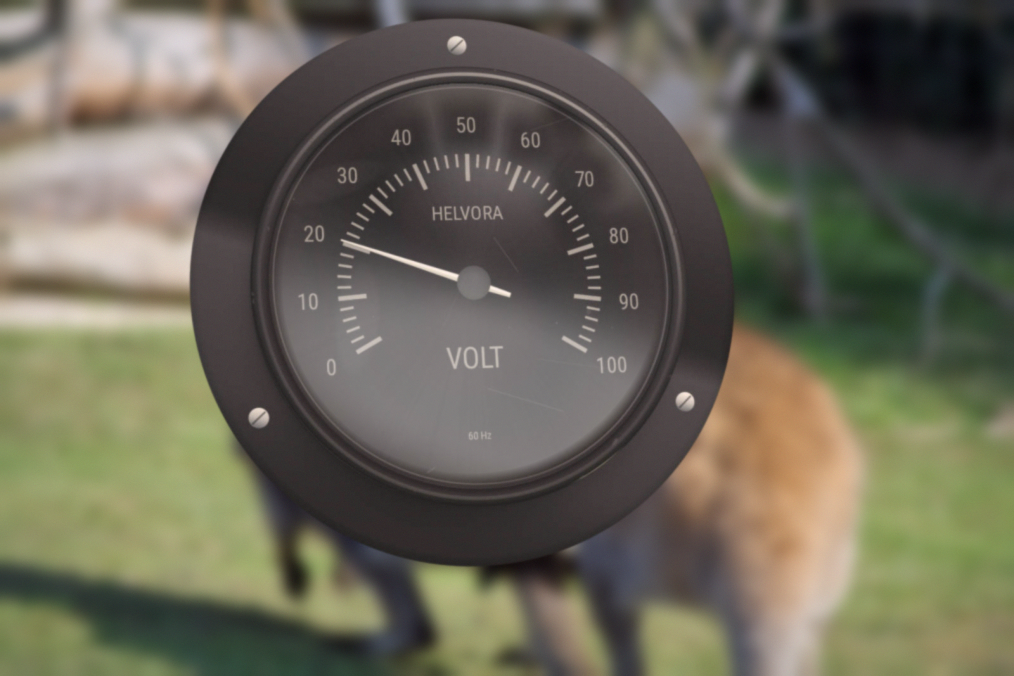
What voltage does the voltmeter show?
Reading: 20 V
